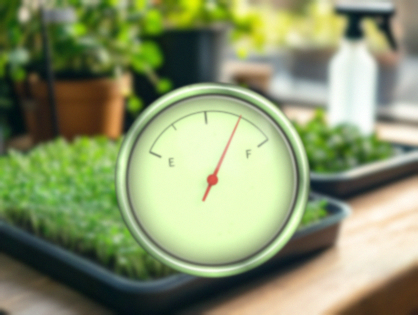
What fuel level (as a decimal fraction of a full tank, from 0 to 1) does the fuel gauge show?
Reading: 0.75
